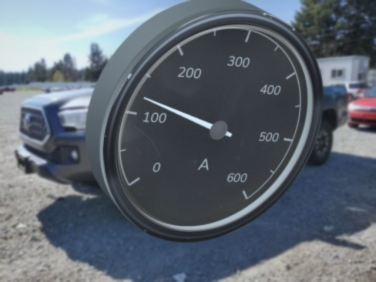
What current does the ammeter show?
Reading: 125 A
